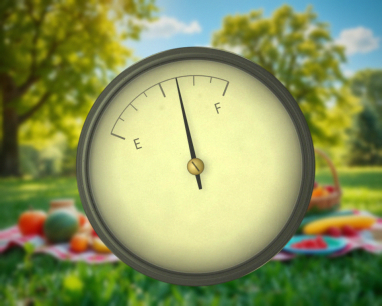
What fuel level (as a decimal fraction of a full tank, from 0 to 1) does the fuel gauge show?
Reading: 0.625
